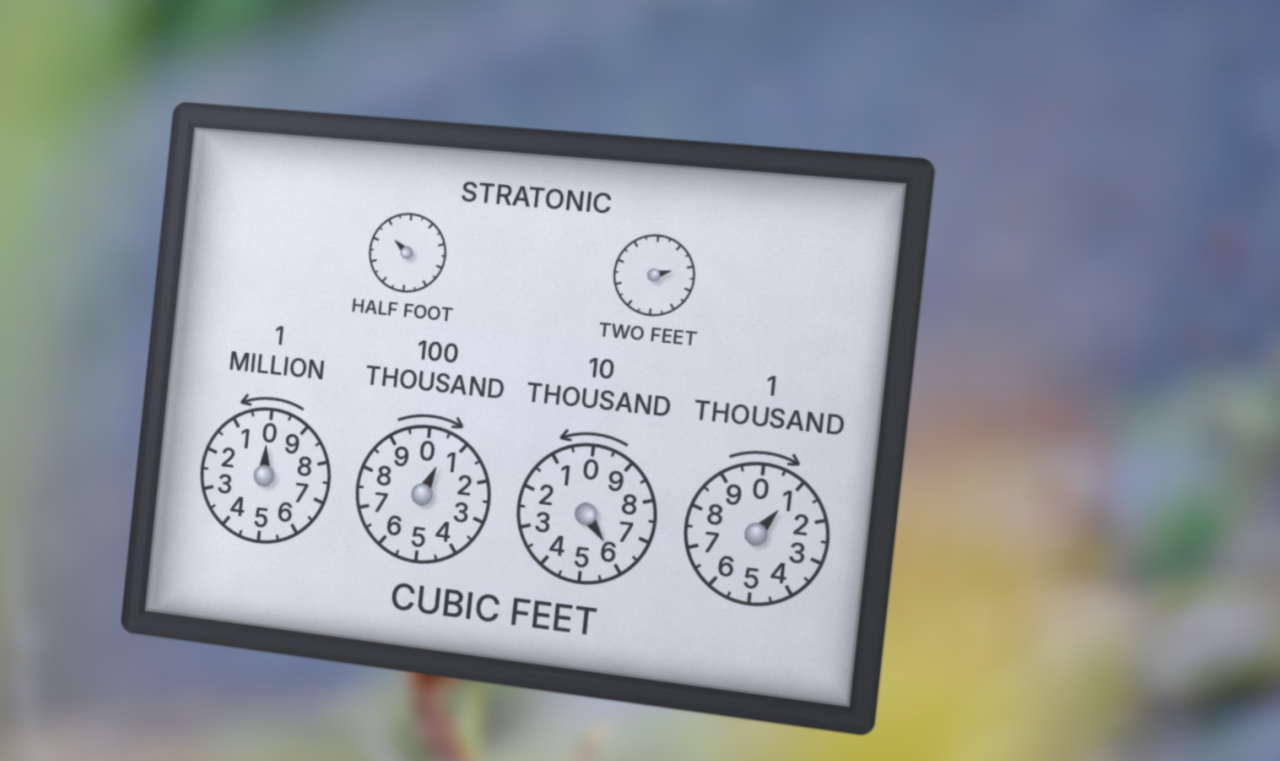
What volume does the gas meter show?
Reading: 6100 ft³
